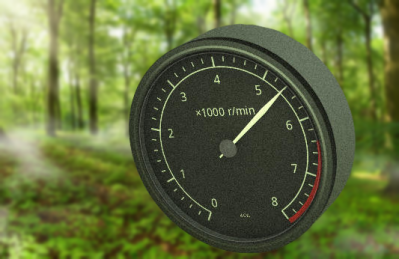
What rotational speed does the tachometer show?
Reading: 5400 rpm
